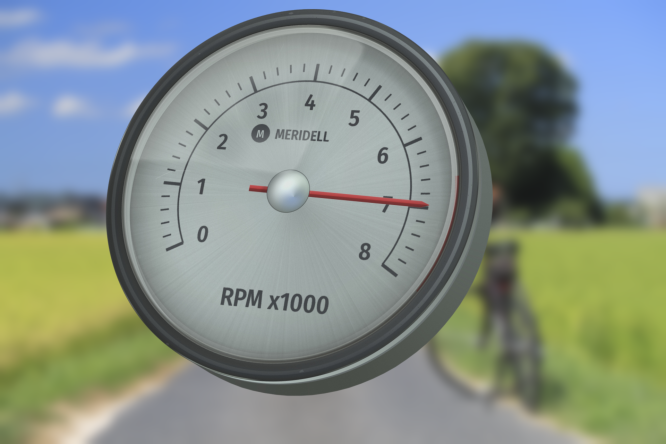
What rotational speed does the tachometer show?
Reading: 7000 rpm
